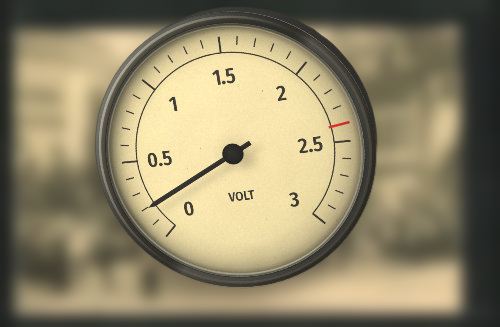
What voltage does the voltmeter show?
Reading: 0.2 V
